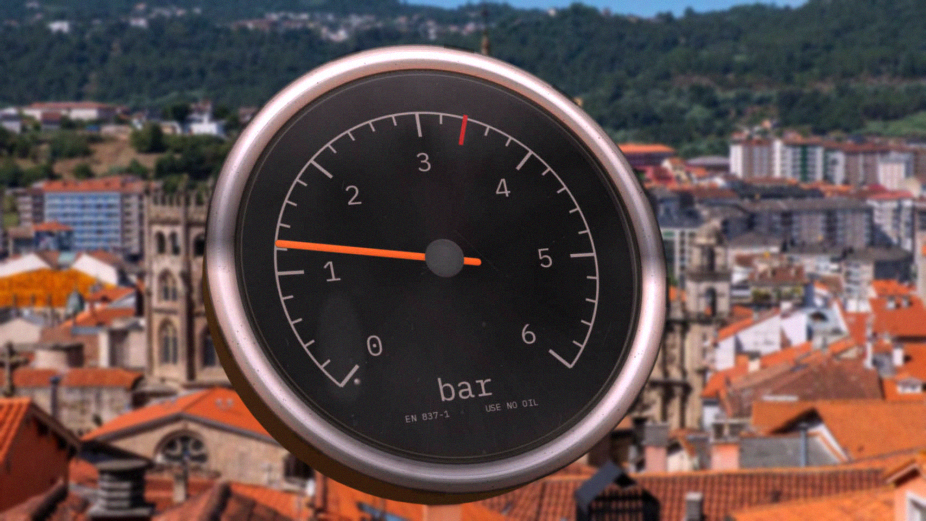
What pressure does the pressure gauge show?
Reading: 1.2 bar
